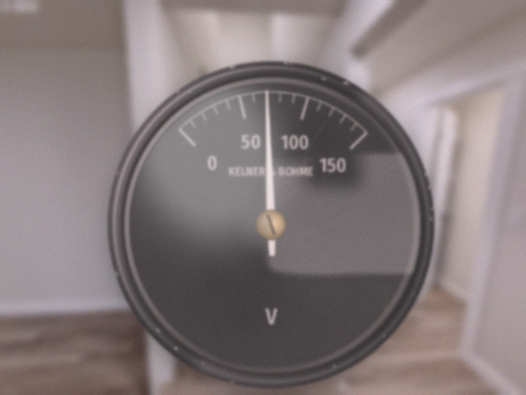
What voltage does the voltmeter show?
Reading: 70 V
